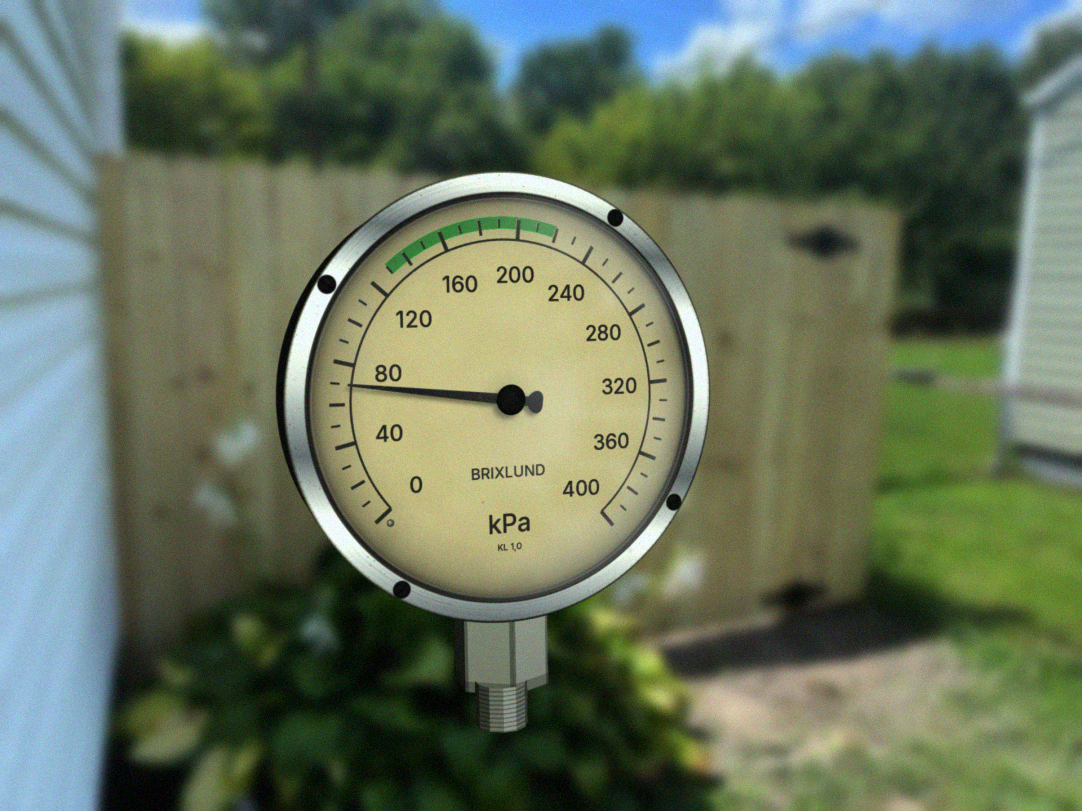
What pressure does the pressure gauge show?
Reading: 70 kPa
